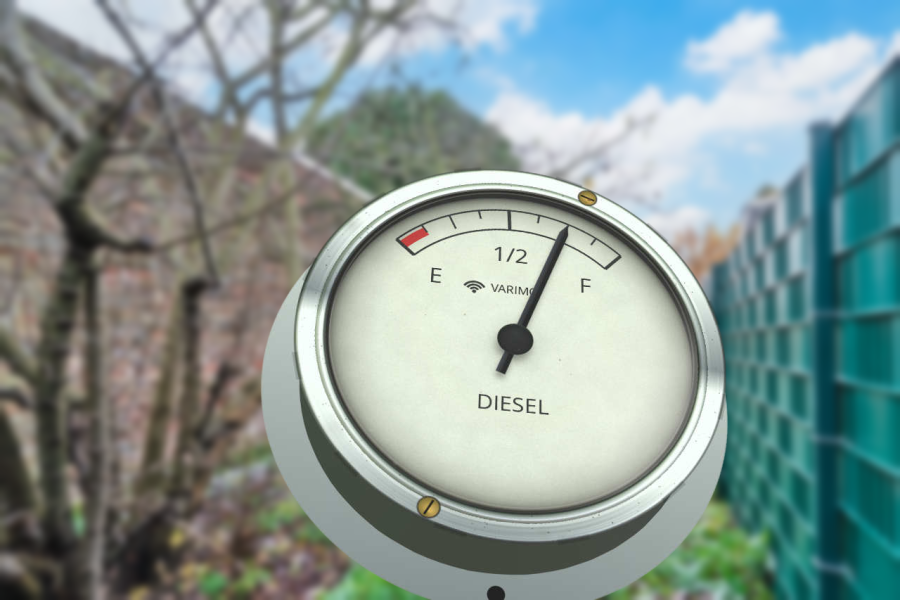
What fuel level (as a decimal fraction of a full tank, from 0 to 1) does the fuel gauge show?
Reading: 0.75
